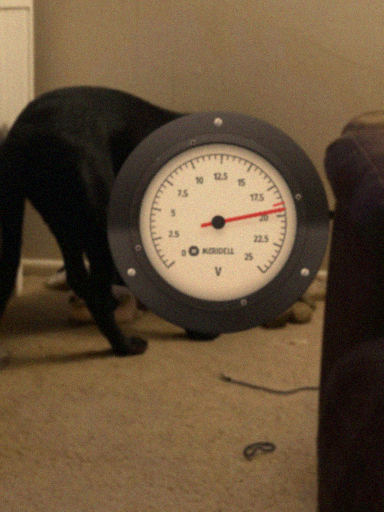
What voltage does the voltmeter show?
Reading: 19.5 V
